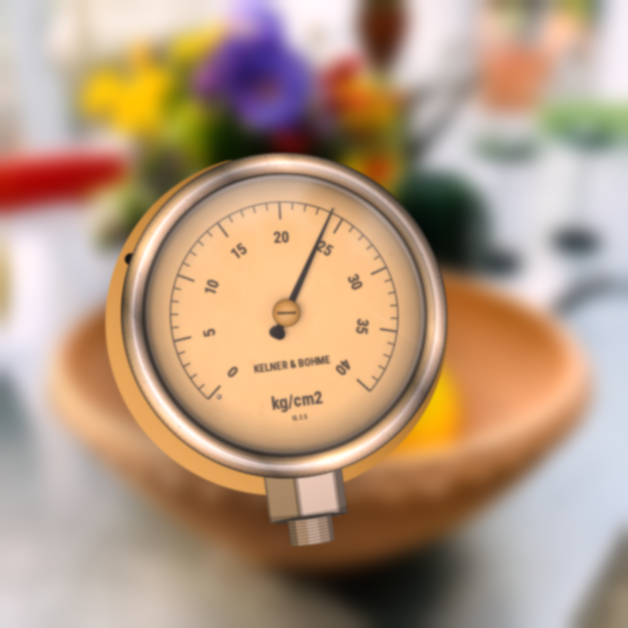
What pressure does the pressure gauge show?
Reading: 24 kg/cm²
